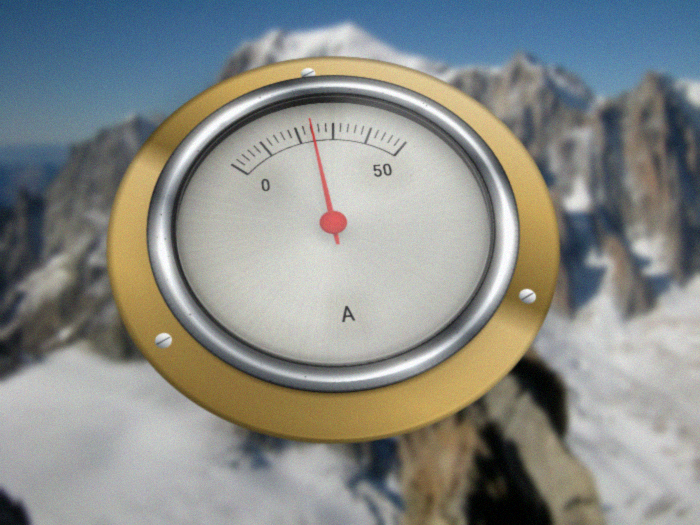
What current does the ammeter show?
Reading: 24 A
